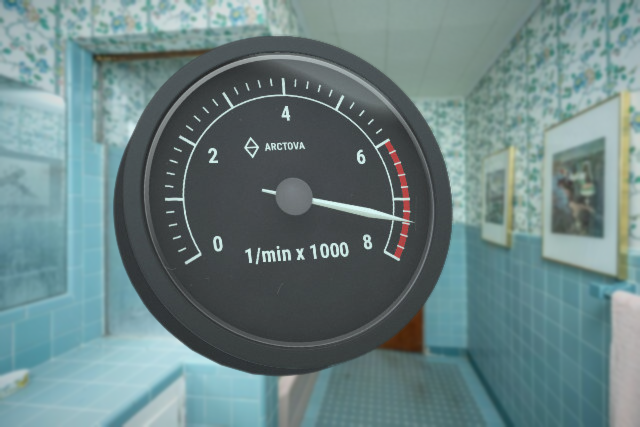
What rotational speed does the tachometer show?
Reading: 7400 rpm
